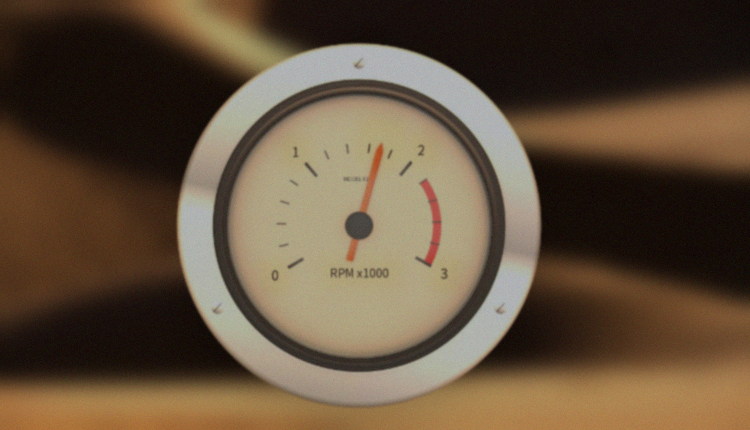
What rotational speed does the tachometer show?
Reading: 1700 rpm
